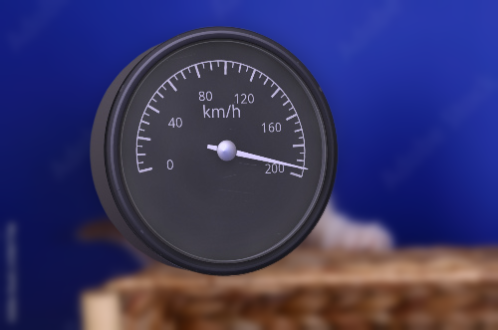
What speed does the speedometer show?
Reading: 195 km/h
